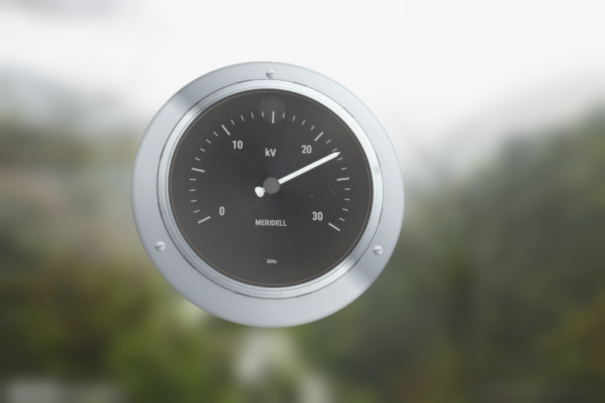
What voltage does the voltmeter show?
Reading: 22.5 kV
